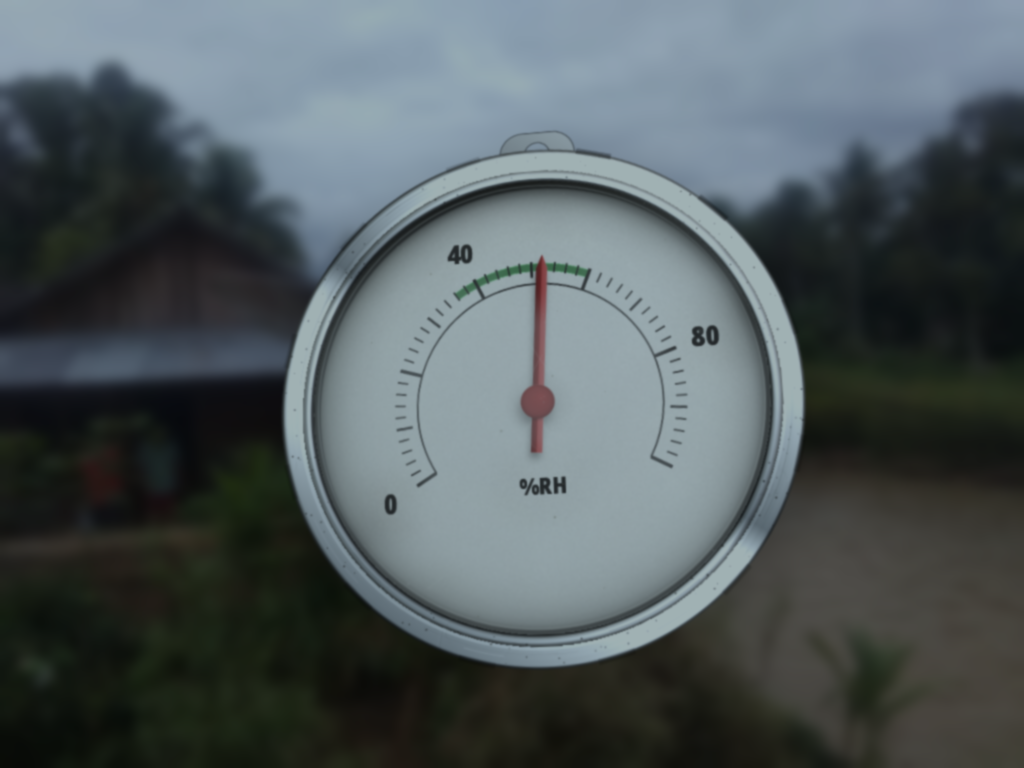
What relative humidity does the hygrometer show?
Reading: 52 %
